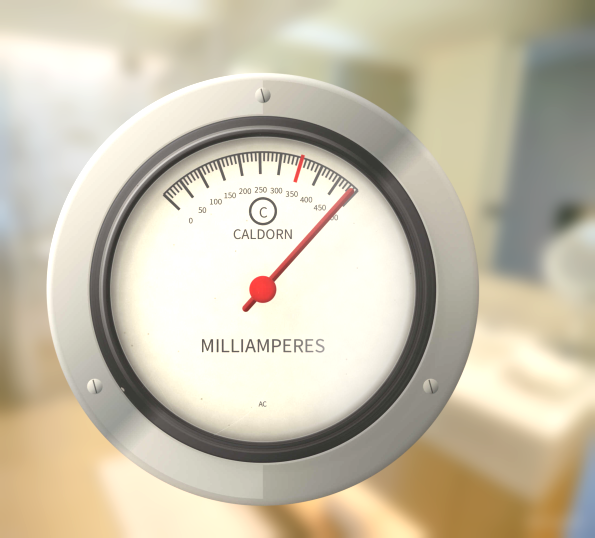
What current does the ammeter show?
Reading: 490 mA
